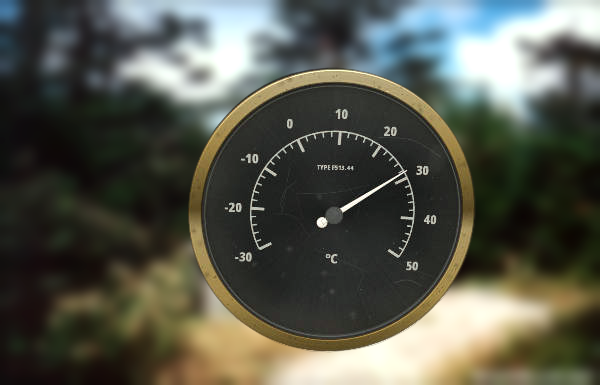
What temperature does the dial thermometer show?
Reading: 28 °C
